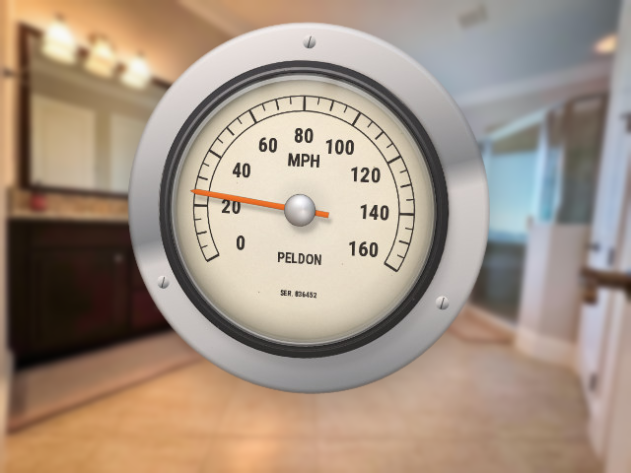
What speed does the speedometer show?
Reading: 25 mph
